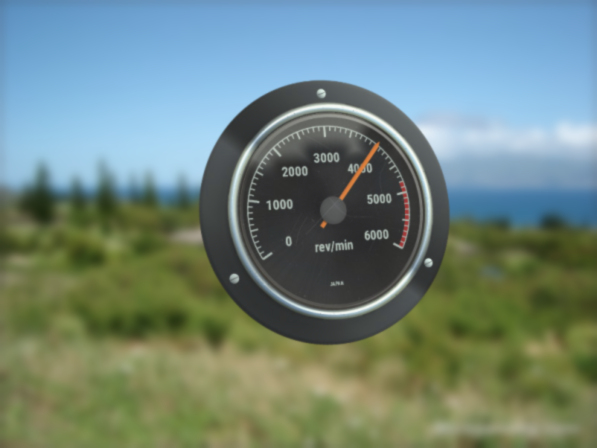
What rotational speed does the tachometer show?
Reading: 4000 rpm
